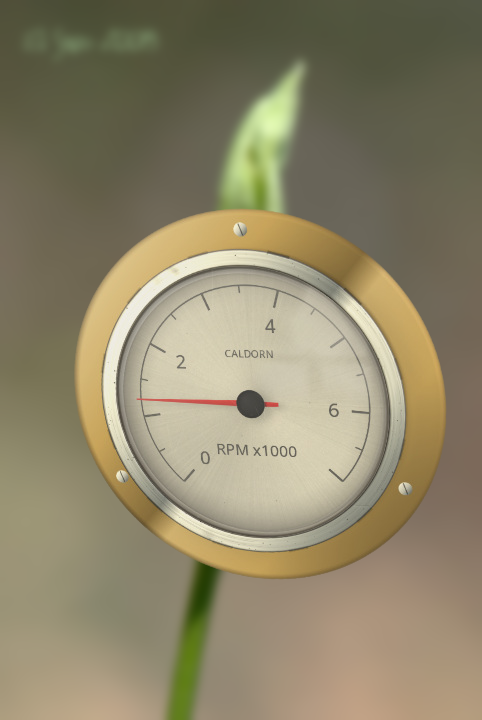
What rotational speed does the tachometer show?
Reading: 1250 rpm
